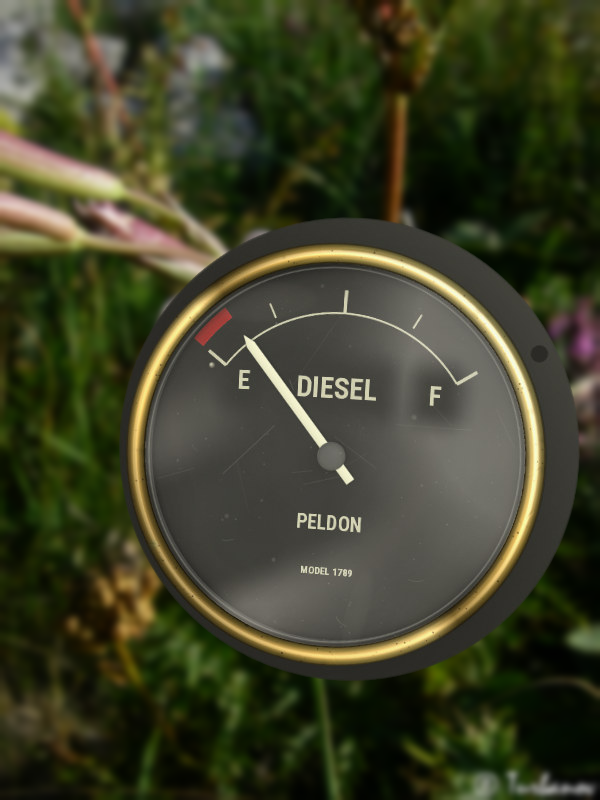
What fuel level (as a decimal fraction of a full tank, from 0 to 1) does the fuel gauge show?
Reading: 0.125
